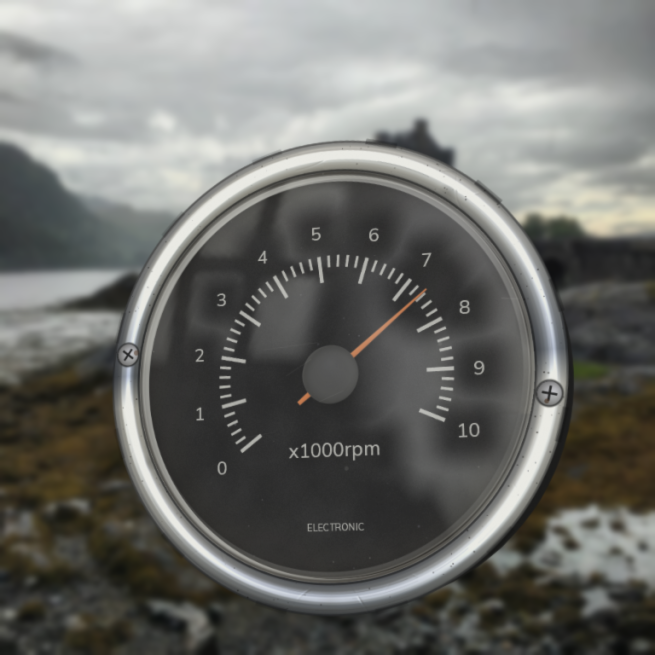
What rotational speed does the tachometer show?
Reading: 7400 rpm
